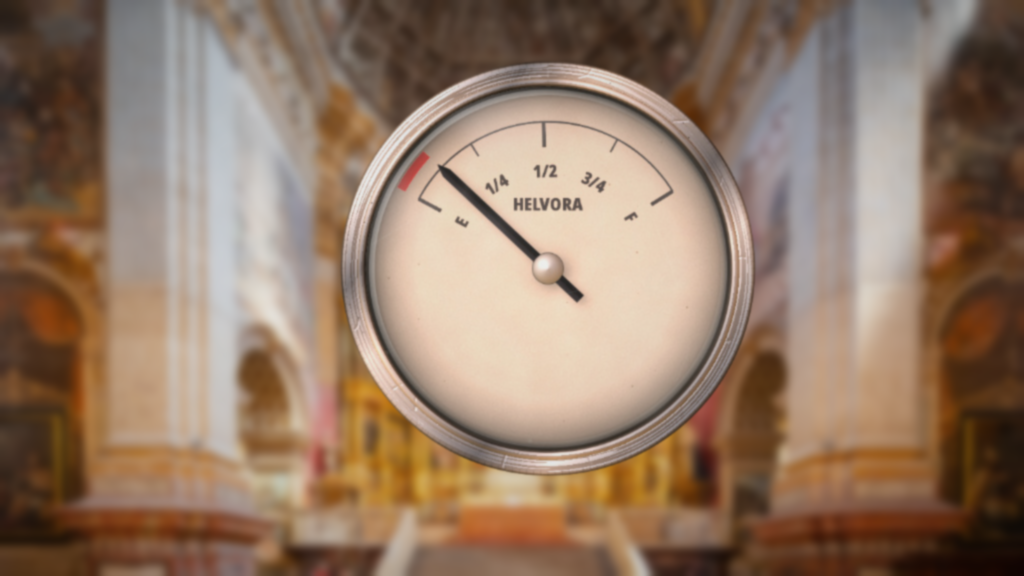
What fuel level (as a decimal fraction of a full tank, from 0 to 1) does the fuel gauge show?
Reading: 0.125
